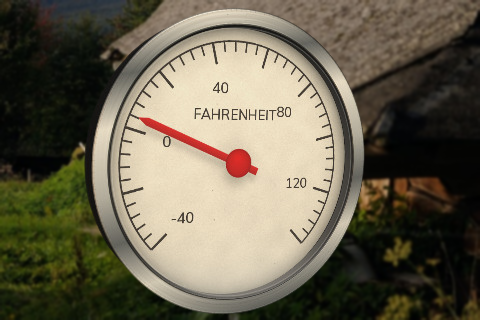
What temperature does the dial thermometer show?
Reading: 4 °F
